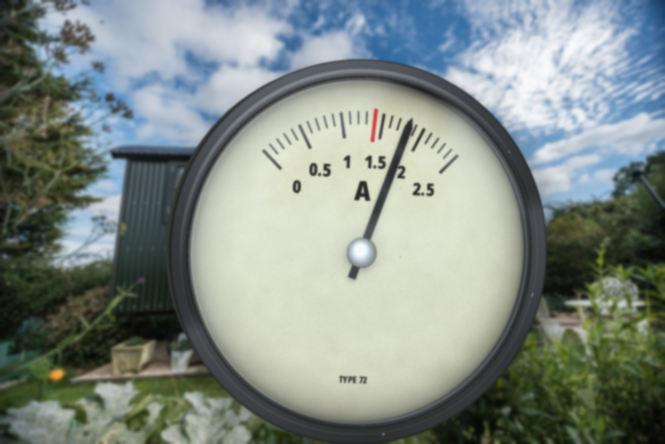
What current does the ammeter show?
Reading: 1.8 A
